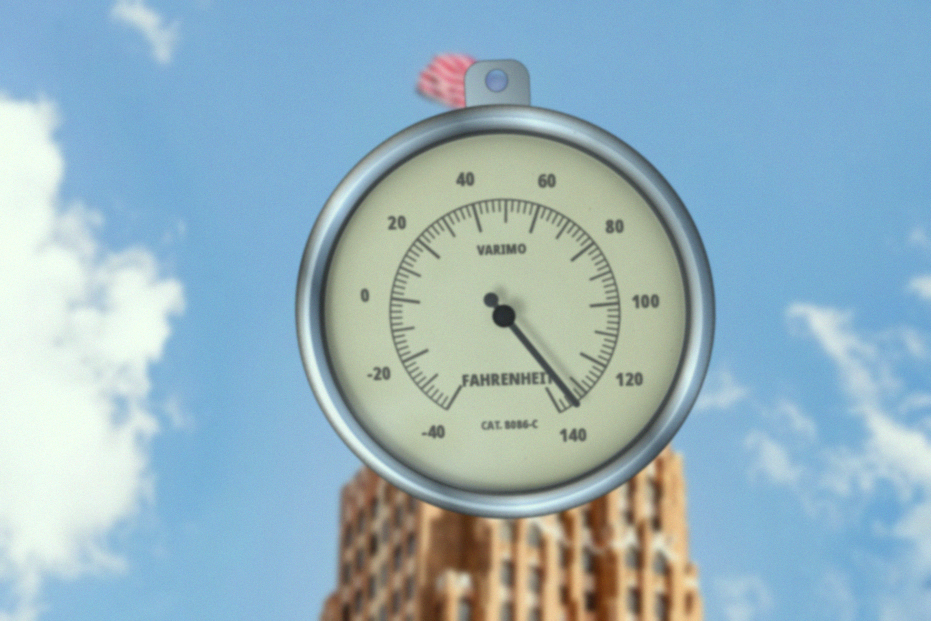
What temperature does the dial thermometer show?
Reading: 134 °F
